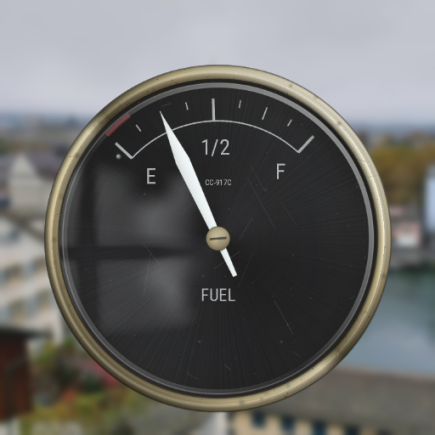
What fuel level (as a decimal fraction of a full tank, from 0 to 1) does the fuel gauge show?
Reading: 0.25
